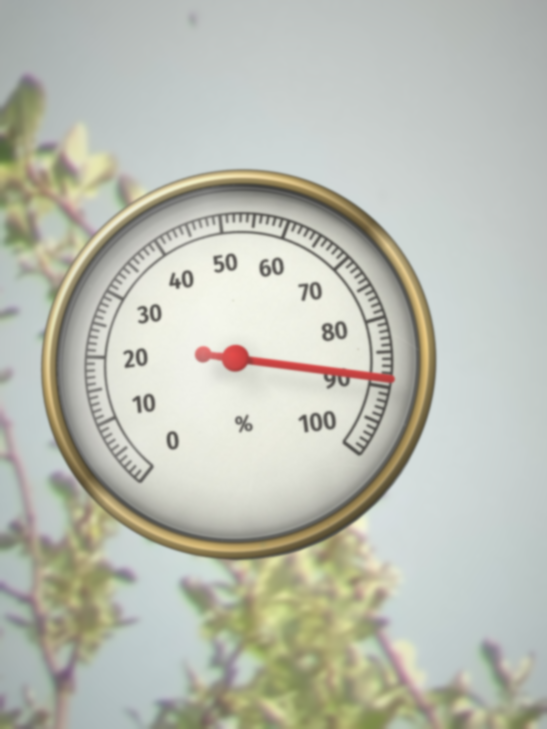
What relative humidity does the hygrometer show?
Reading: 89 %
